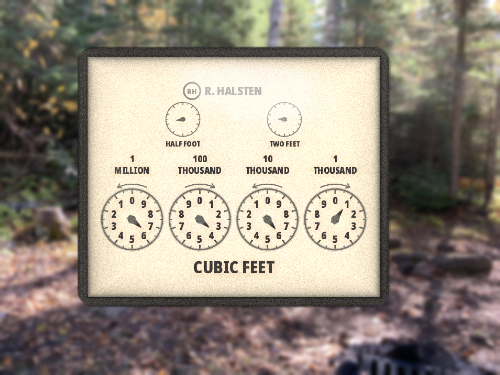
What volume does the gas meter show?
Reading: 636100 ft³
